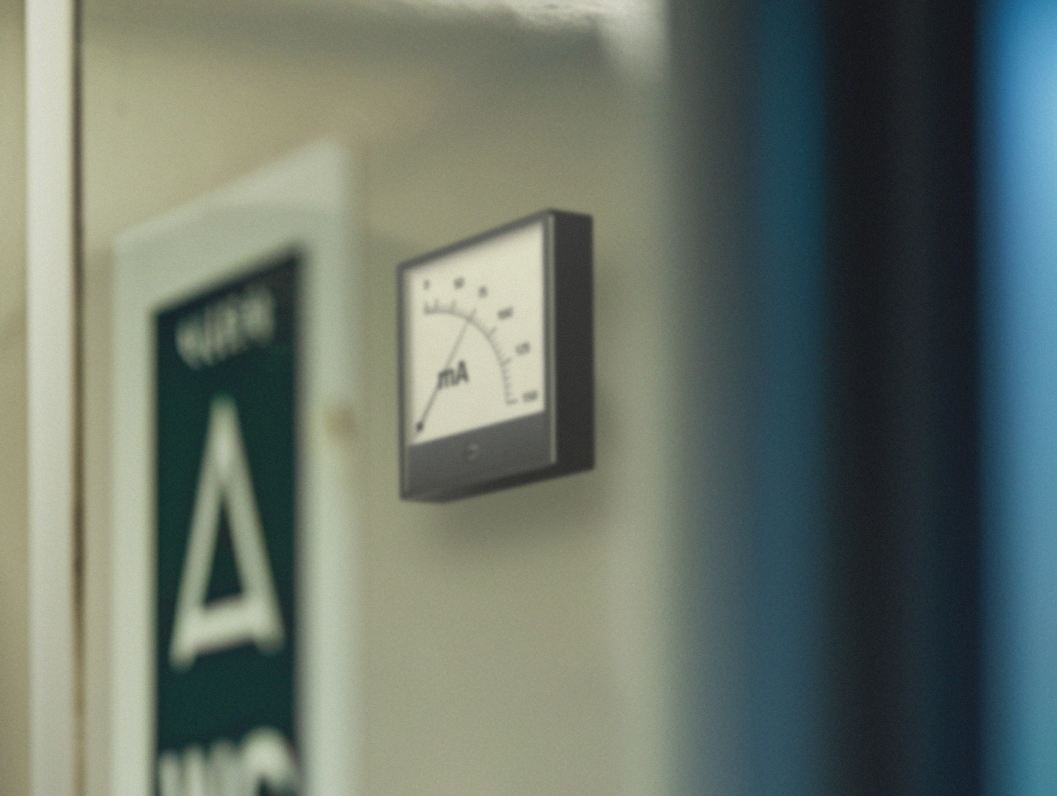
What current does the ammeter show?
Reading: 75 mA
